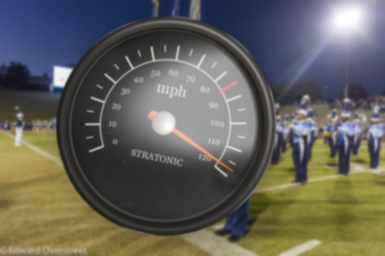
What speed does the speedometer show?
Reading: 117.5 mph
